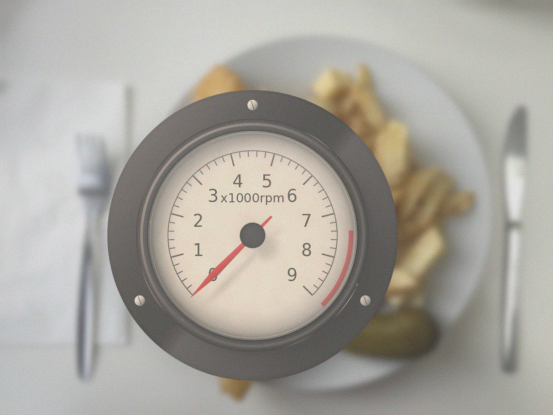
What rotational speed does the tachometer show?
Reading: 0 rpm
